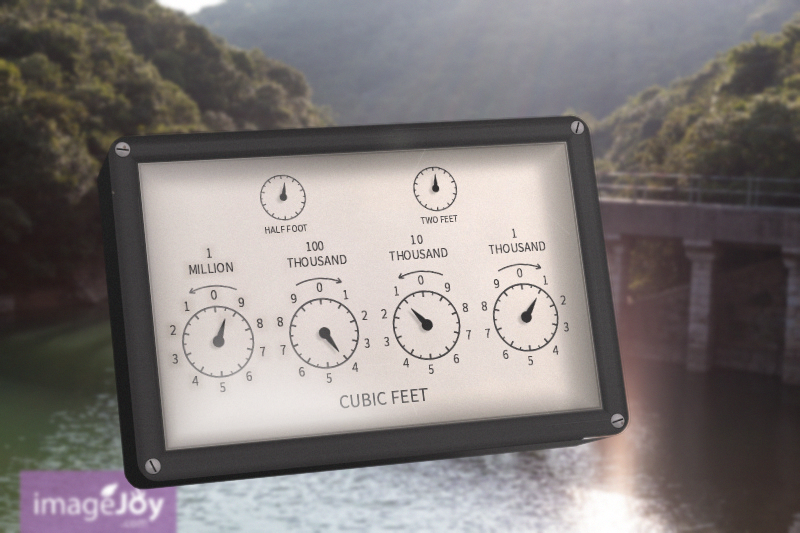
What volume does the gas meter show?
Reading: 941100 ft³
